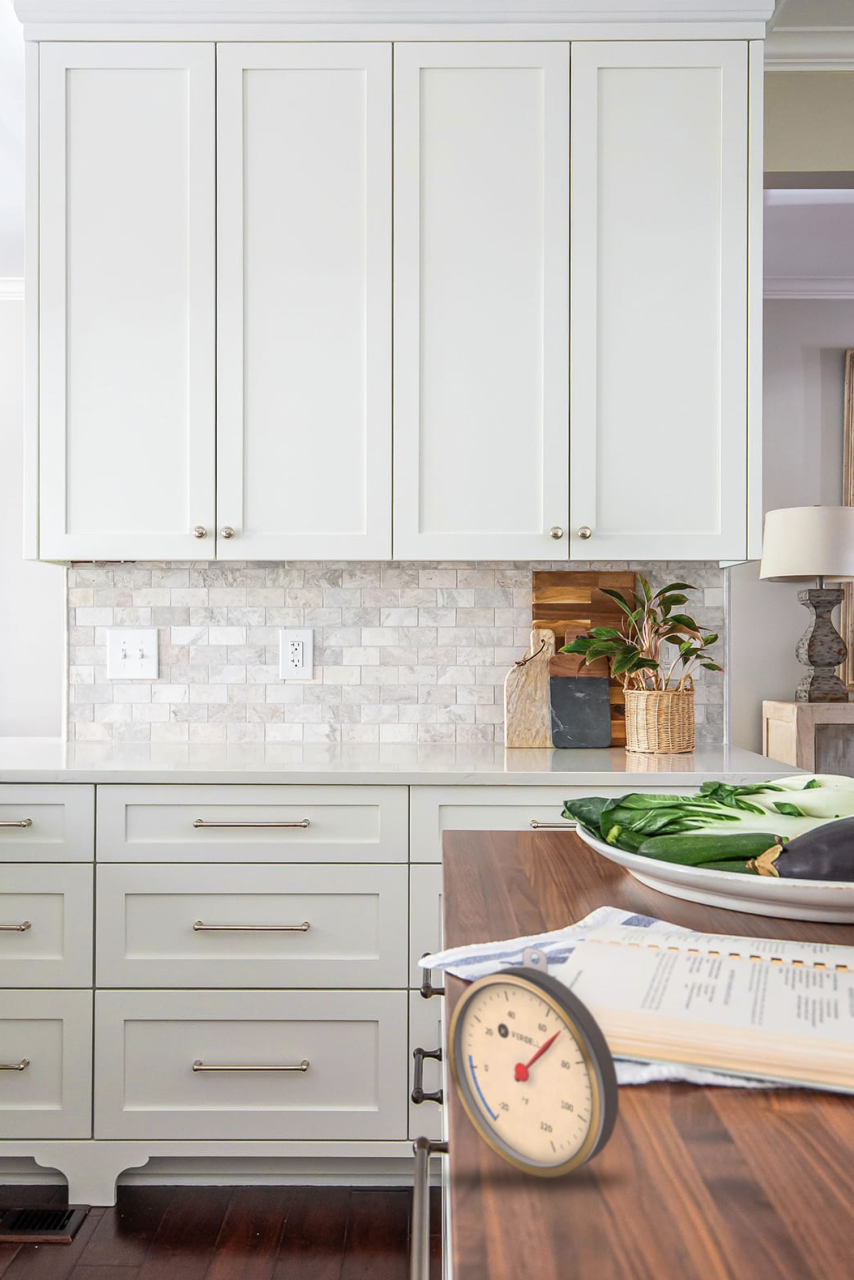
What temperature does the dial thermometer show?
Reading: 68 °F
